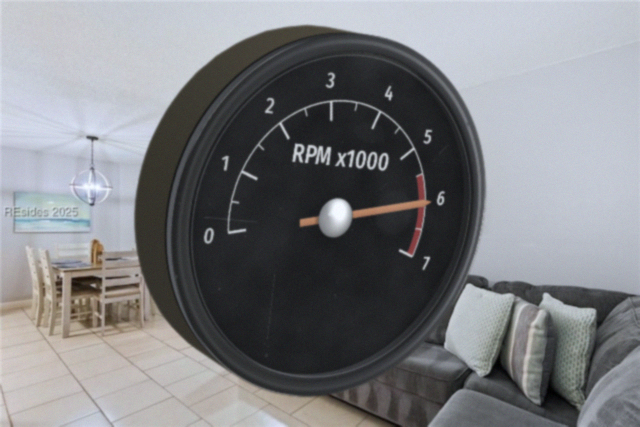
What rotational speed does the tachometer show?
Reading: 6000 rpm
